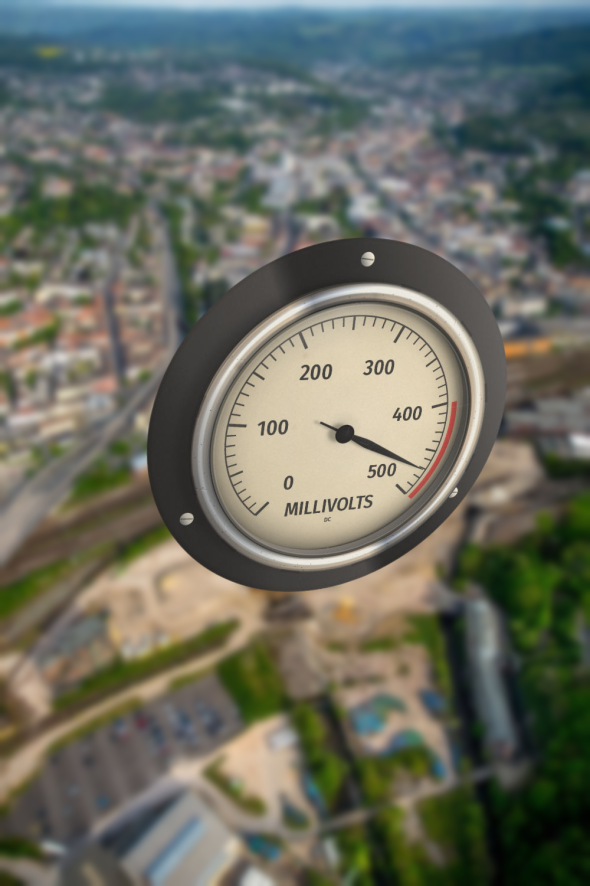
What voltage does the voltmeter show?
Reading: 470 mV
